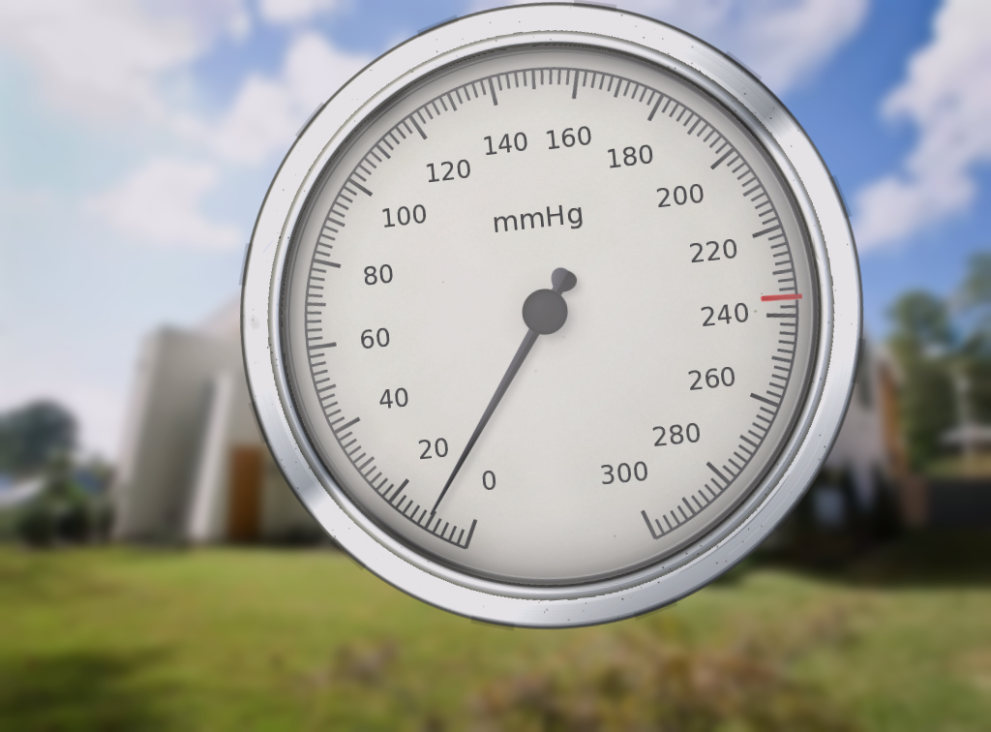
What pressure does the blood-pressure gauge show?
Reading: 10 mmHg
